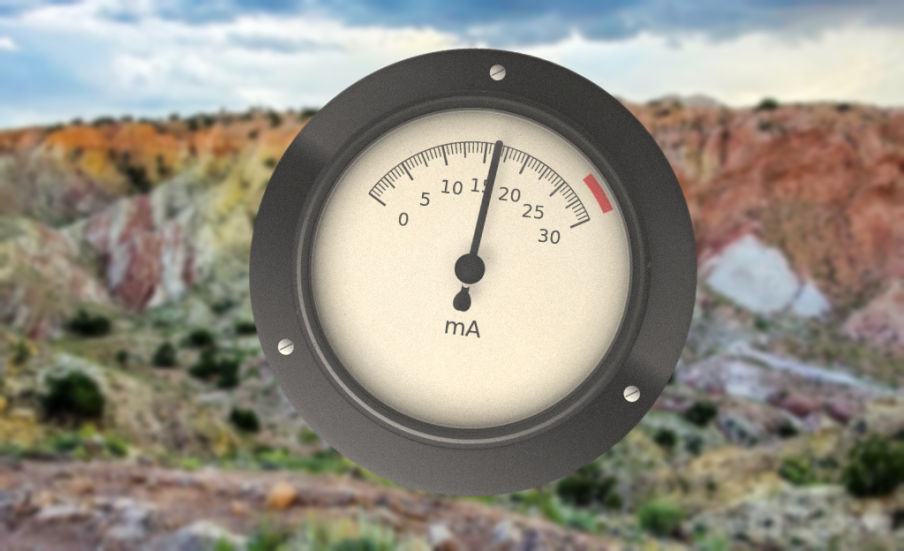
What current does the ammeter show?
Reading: 16.5 mA
